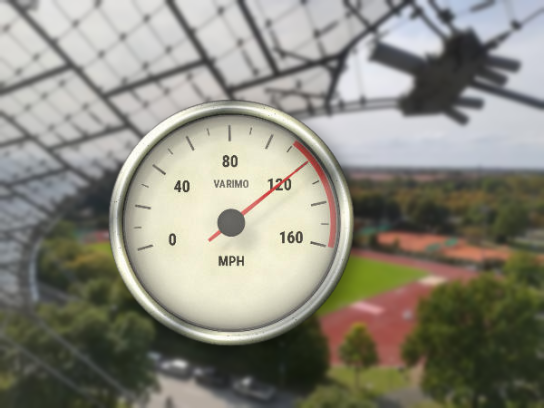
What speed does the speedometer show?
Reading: 120 mph
